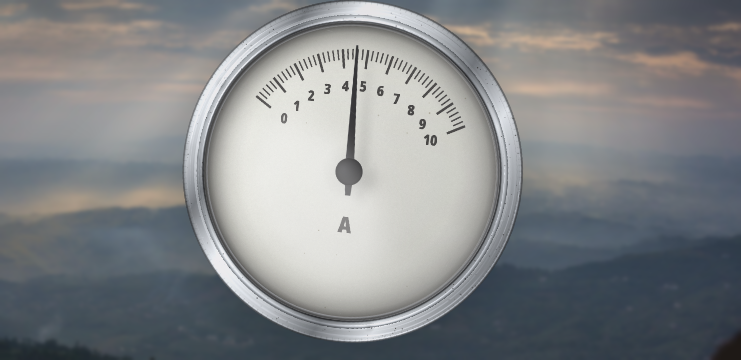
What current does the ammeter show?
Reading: 4.6 A
